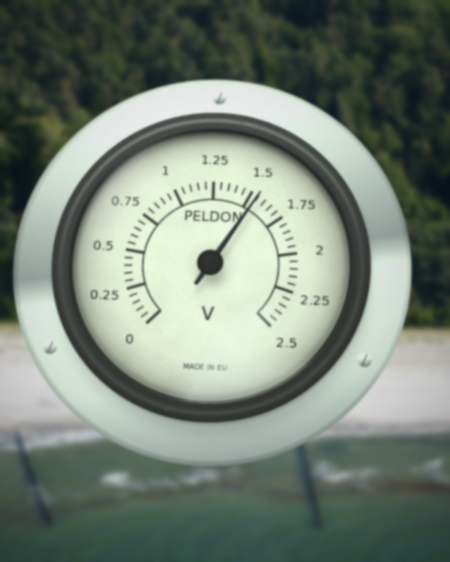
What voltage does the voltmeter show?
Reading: 1.55 V
